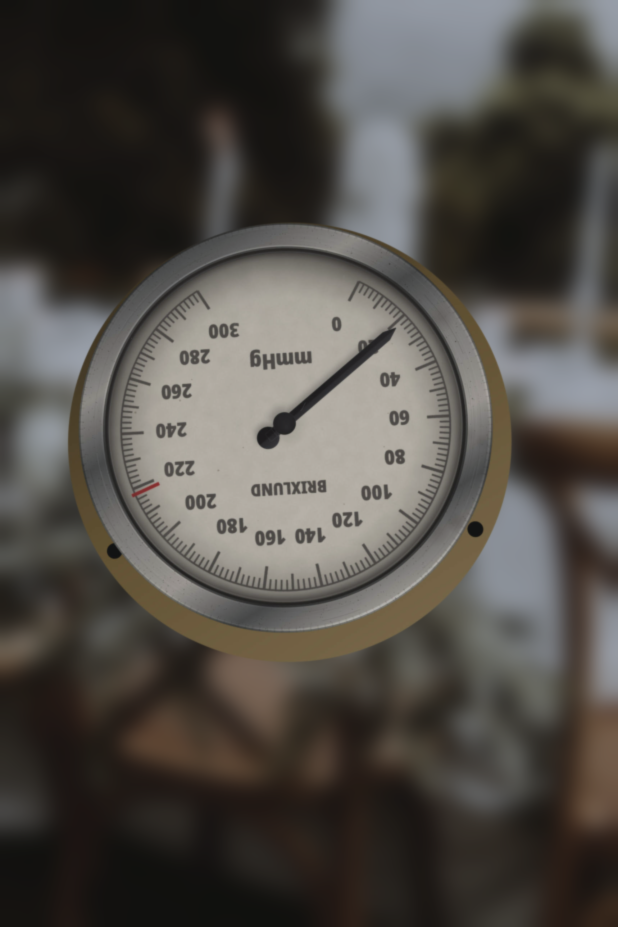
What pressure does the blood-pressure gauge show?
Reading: 22 mmHg
